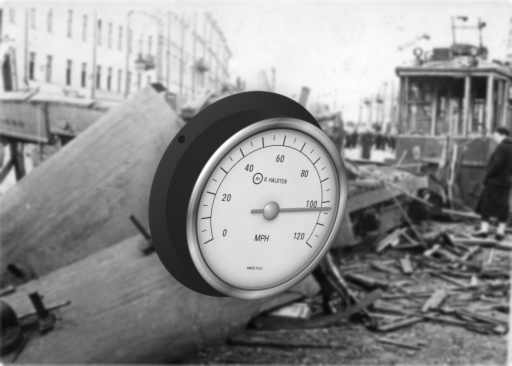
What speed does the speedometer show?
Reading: 102.5 mph
